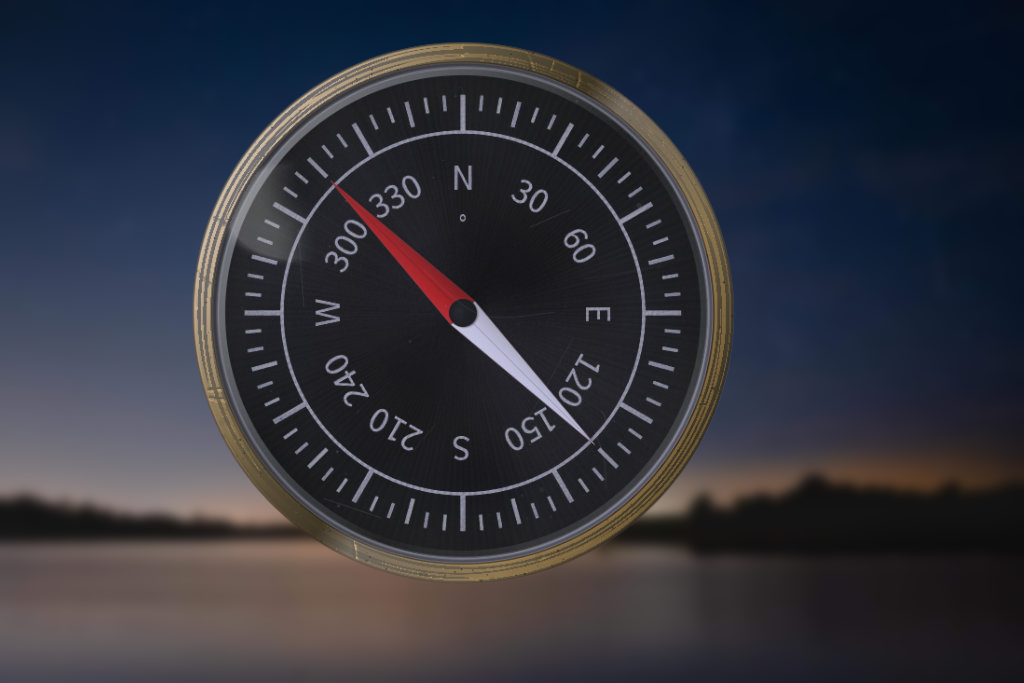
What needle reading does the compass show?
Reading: 315 °
